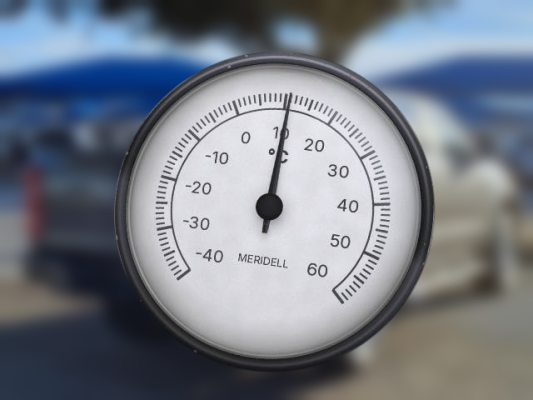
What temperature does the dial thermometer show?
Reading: 11 °C
